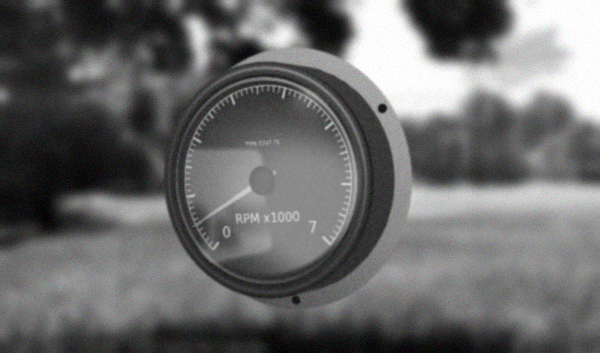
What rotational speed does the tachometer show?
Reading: 500 rpm
